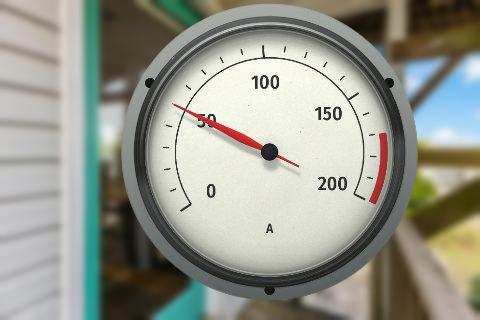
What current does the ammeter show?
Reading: 50 A
